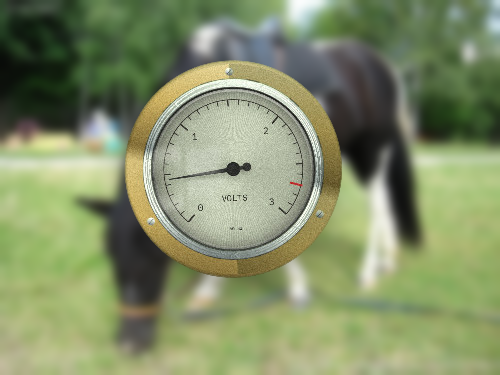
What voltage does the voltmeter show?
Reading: 0.45 V
